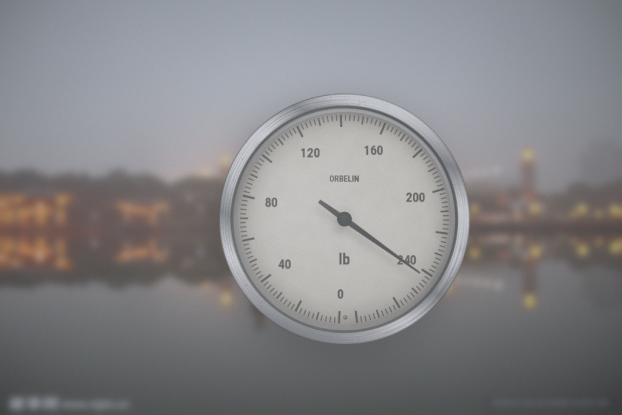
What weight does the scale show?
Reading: 242 lb
